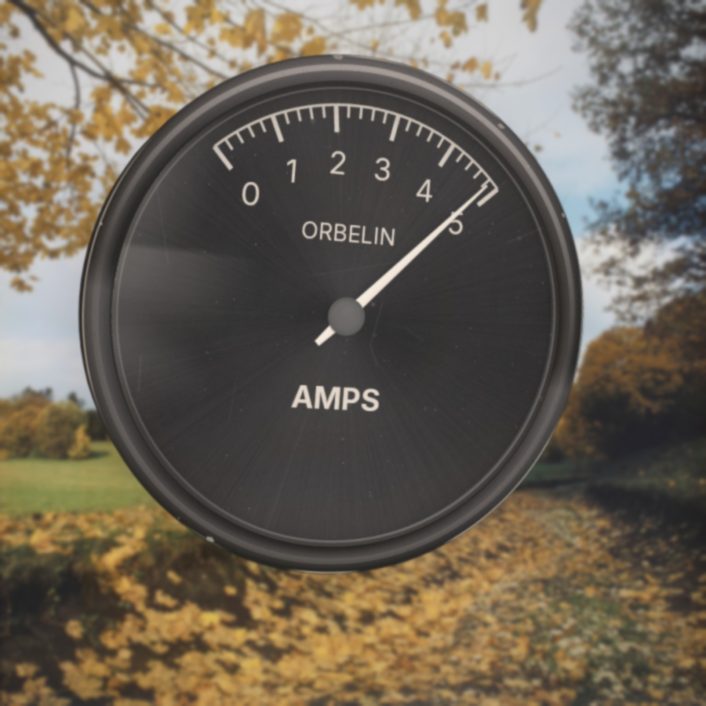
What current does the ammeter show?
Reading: 4.8 A
